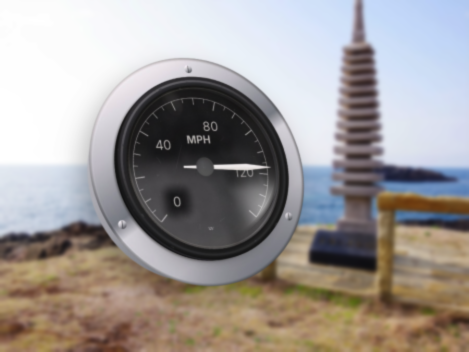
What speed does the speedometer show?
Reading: 117.5 mph
